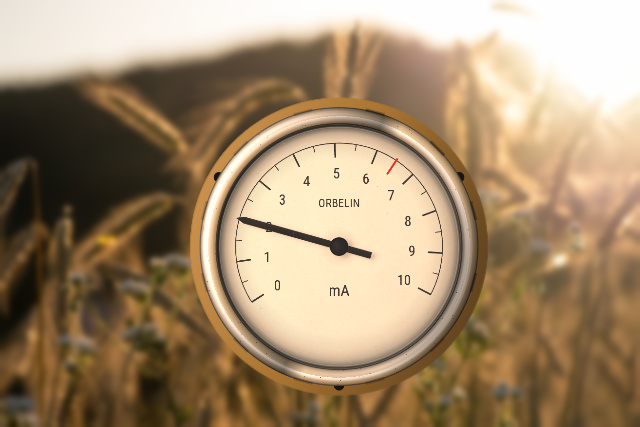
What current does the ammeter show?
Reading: 2 mA
